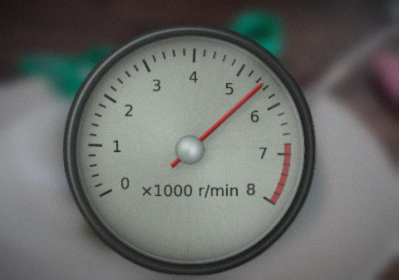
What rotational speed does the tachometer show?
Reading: 5500 rpm
